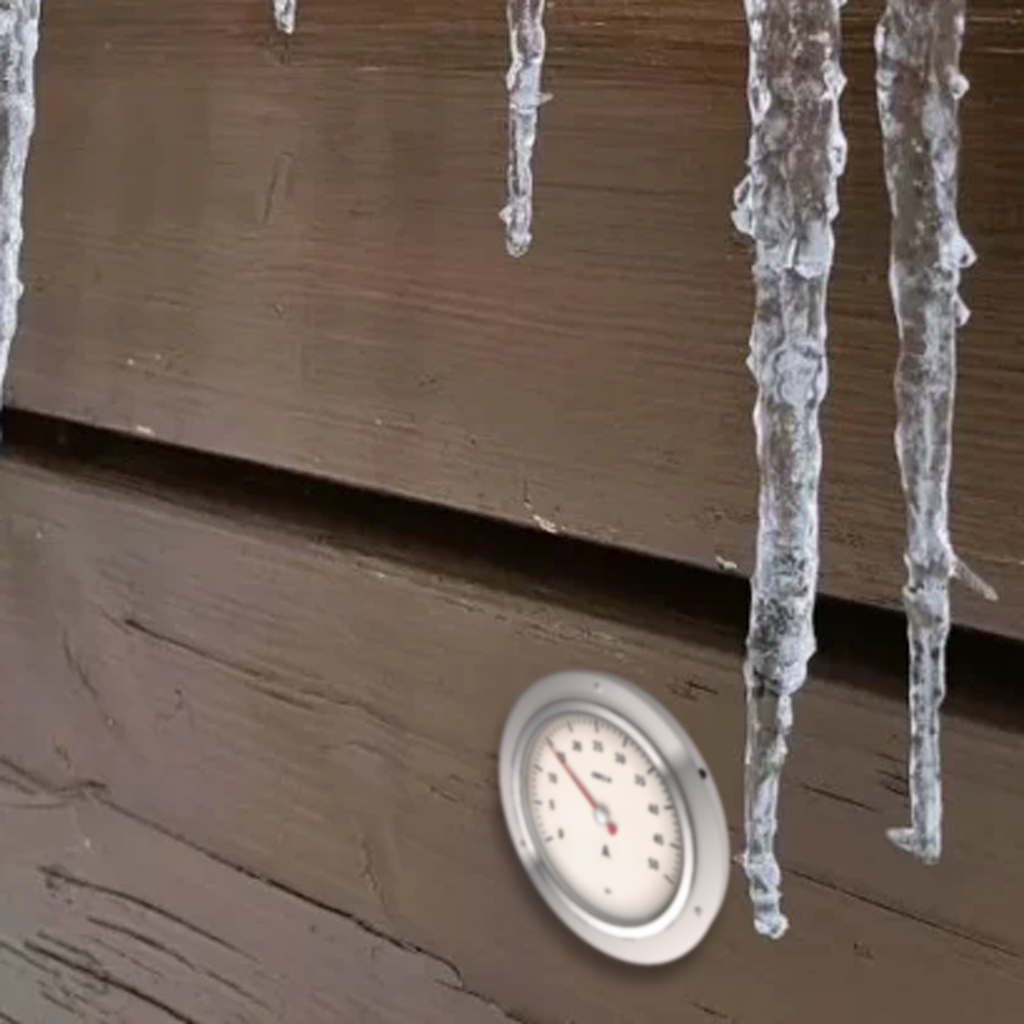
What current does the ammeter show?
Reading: 15 A
